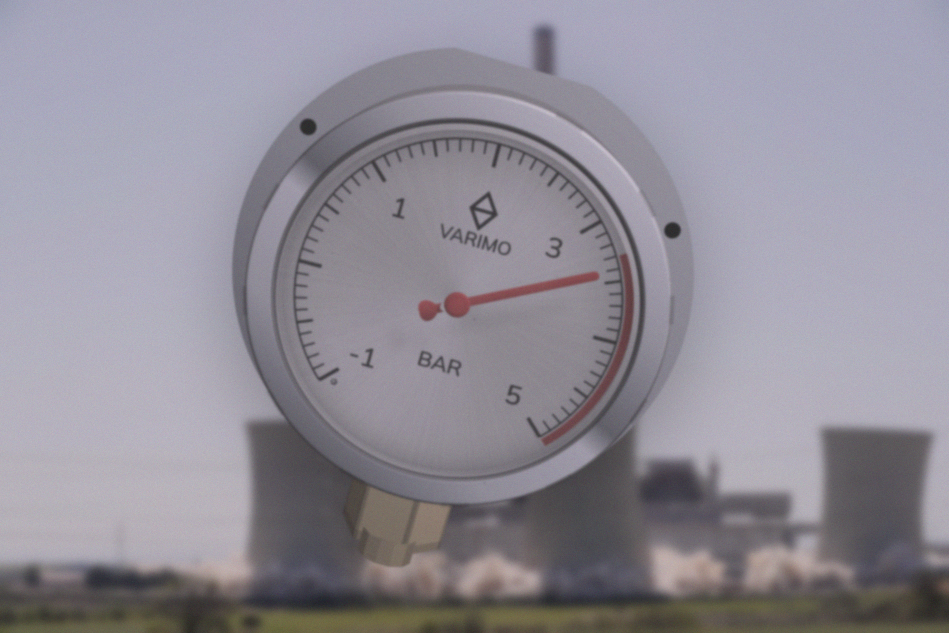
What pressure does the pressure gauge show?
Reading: 3.4 bar
